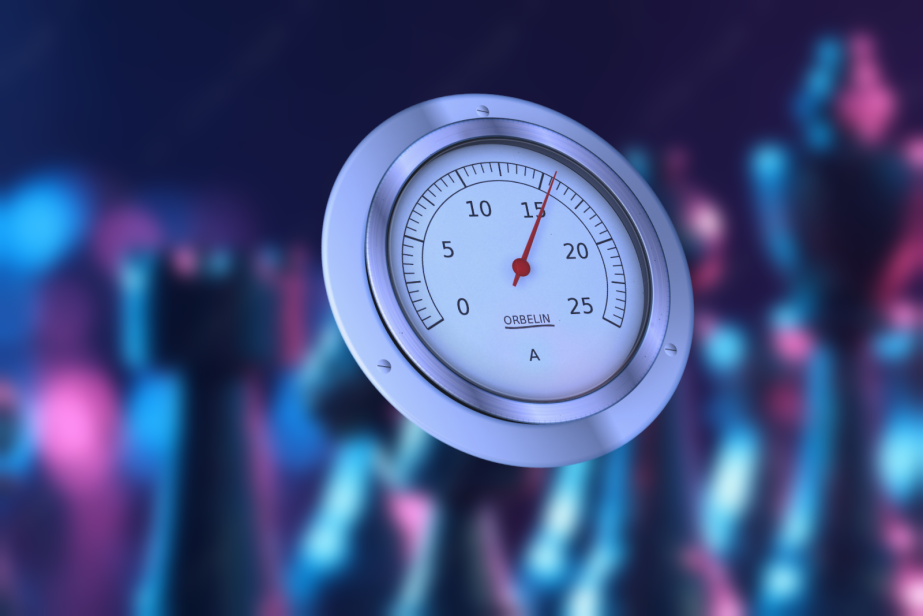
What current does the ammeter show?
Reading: 15.5 A
